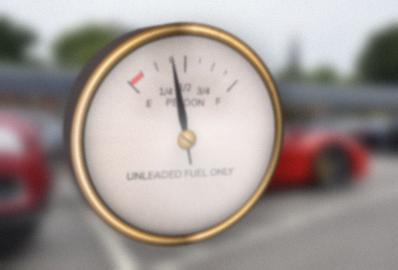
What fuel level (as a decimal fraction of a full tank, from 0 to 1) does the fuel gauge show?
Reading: 0.375
